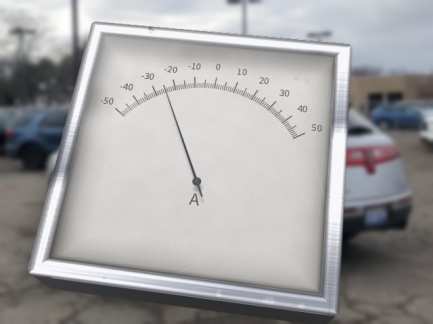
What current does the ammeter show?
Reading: -25 A
